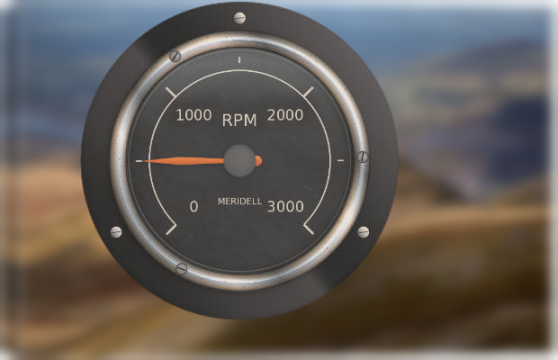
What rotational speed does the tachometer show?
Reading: 500 rpm
